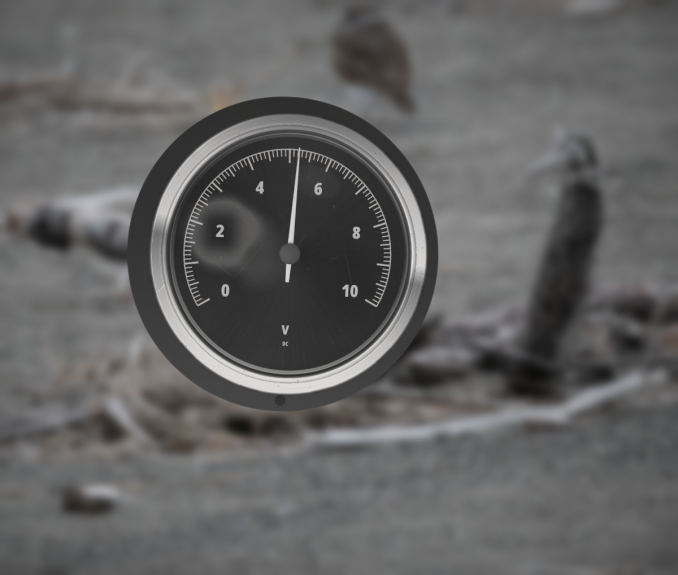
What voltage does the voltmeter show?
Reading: 5.2 V
